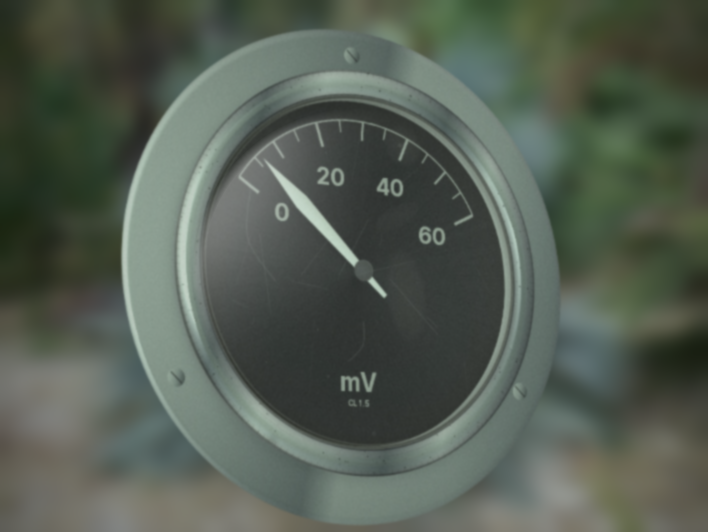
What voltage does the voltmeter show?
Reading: 5 mV
